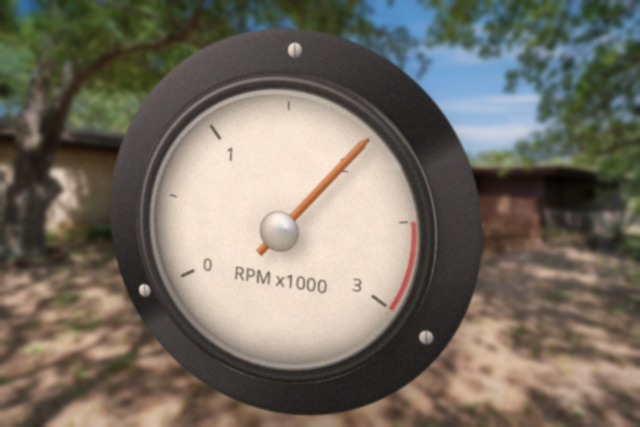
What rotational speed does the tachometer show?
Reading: 2000 rpm
